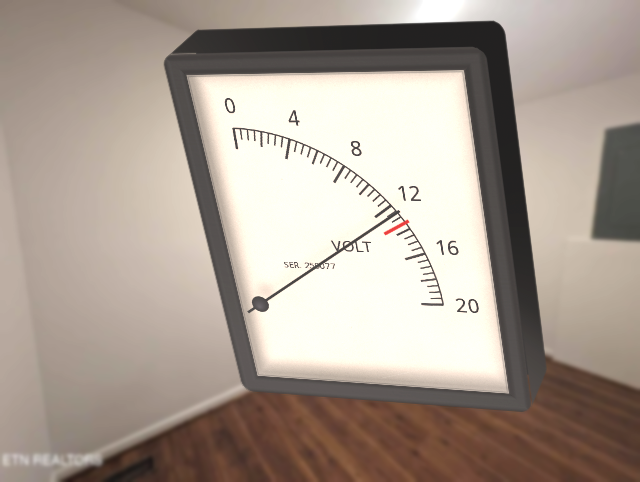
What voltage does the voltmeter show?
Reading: 12.5 V
